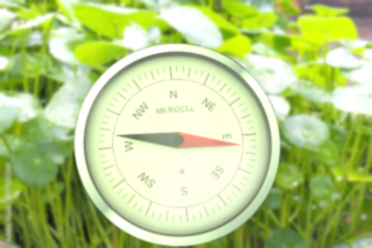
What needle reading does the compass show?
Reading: 100 °
